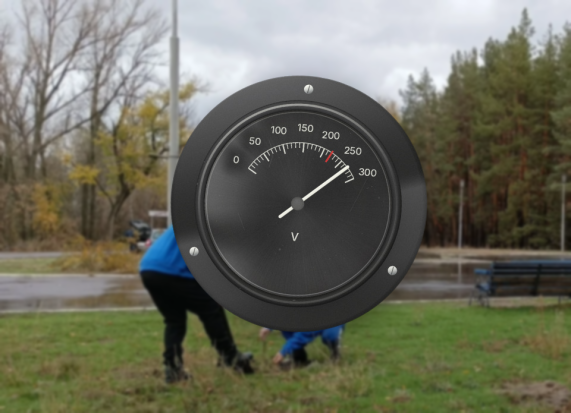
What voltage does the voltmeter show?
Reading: 270 V
